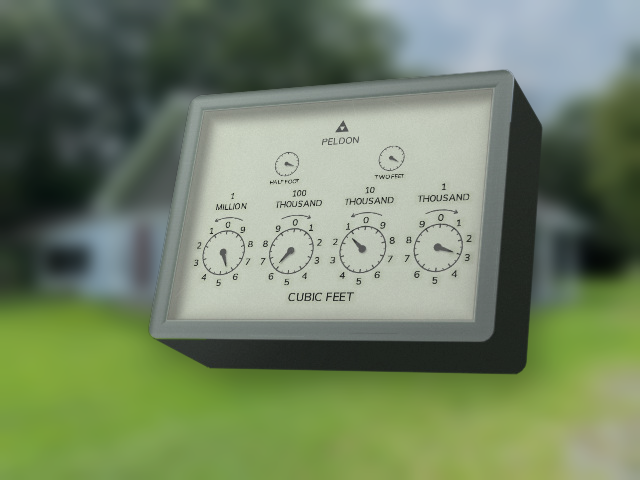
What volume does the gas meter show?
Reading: 561300 ft³
